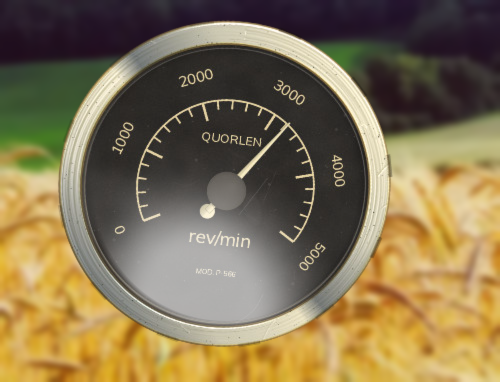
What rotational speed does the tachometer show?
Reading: 3200 rpm
